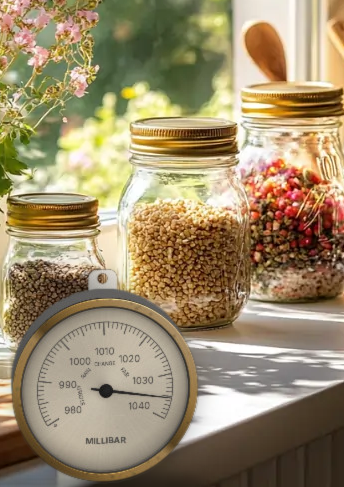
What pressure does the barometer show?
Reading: 1035 mbar
